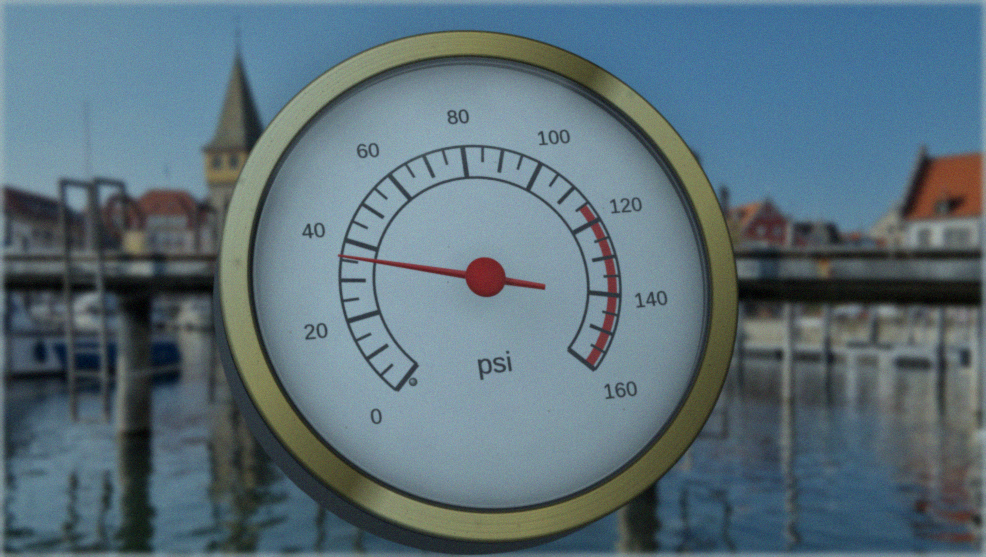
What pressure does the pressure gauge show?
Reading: 35 psi
